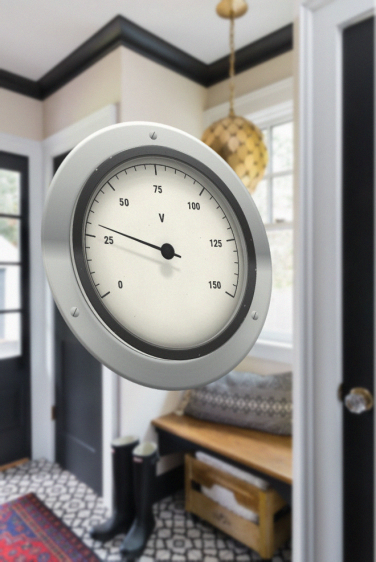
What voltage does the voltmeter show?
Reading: 30 V
